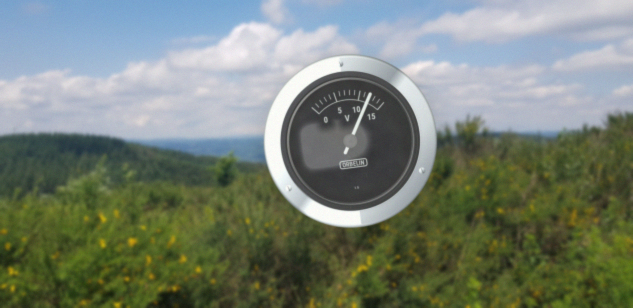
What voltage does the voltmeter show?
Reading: 12 V
